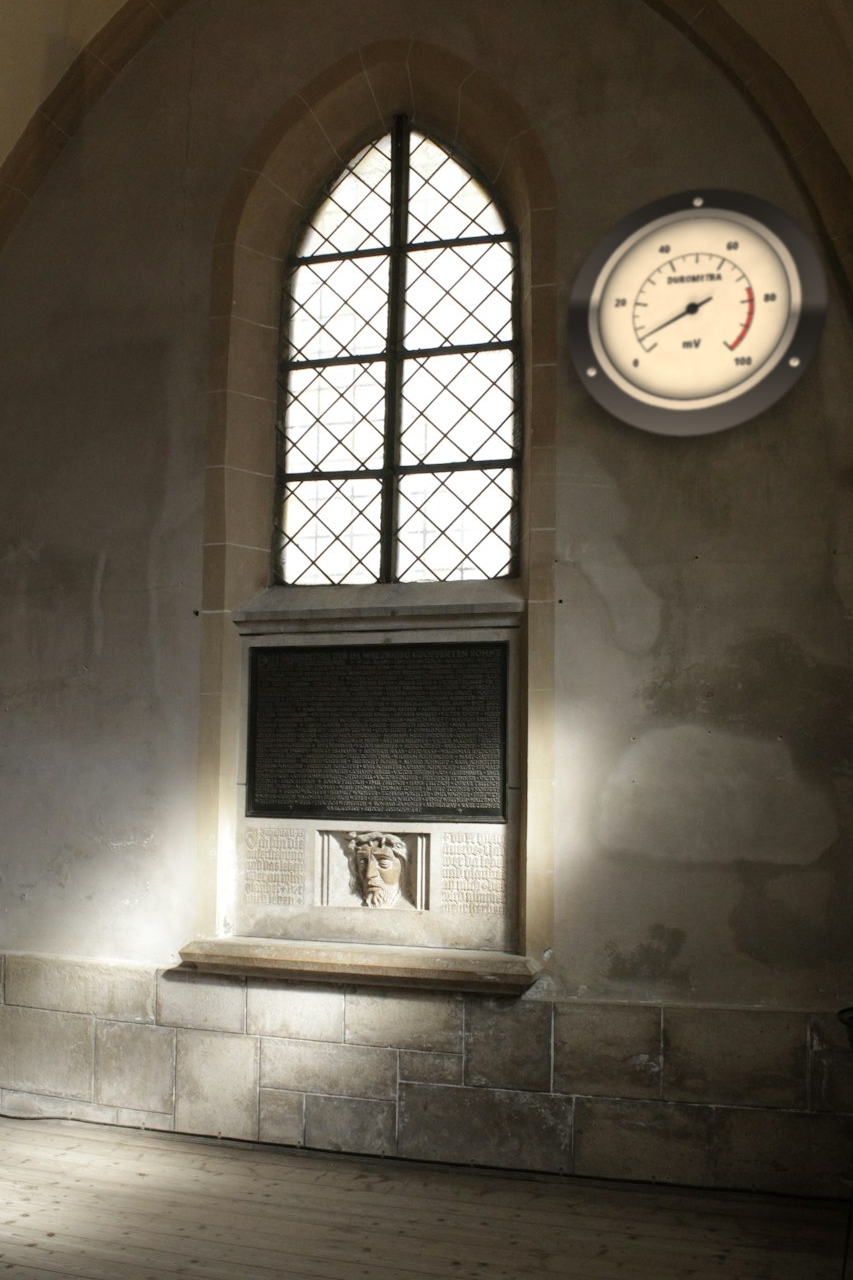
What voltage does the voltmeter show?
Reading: 5 mV
